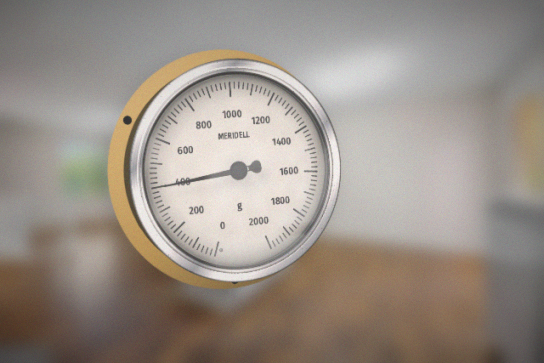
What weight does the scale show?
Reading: 400 g
